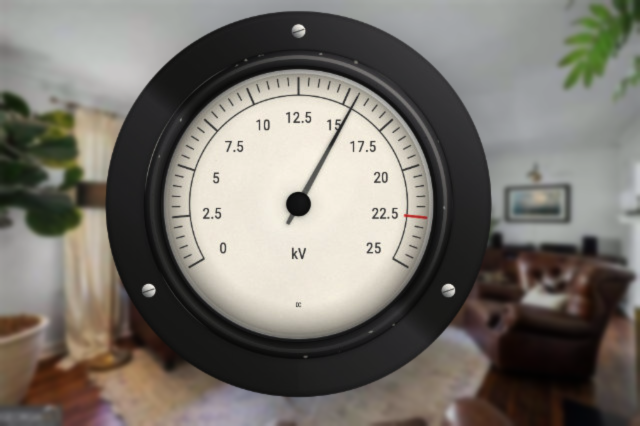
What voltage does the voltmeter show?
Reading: 15.5 kV
